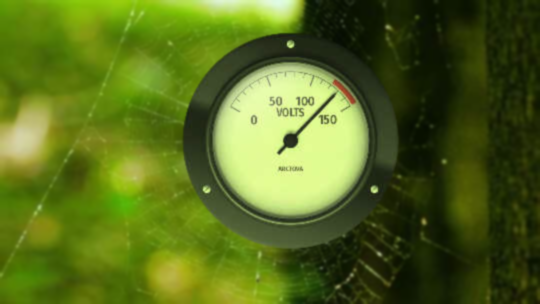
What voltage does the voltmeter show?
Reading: 130 V
